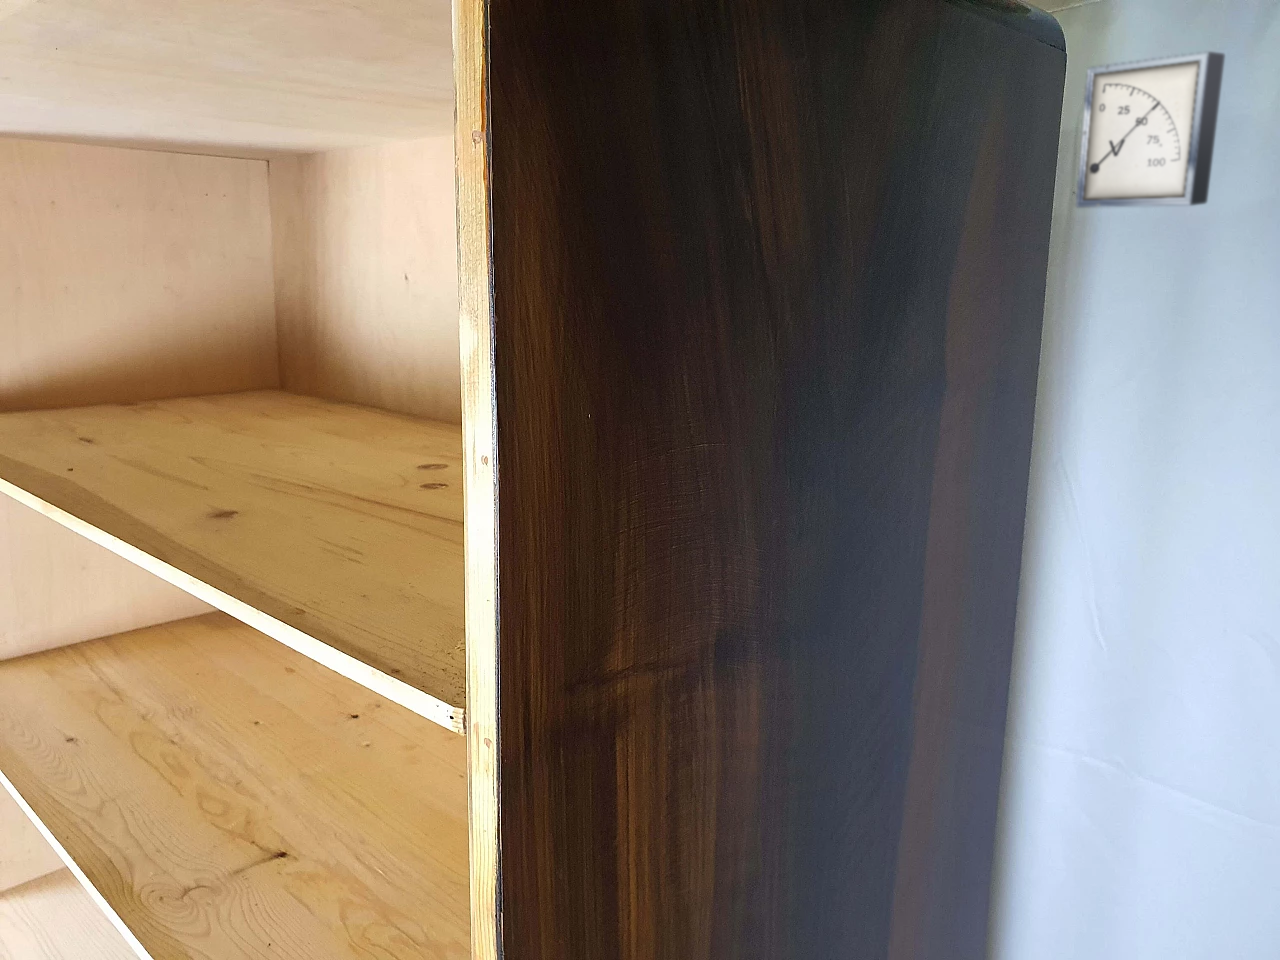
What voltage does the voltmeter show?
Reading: 50 V
